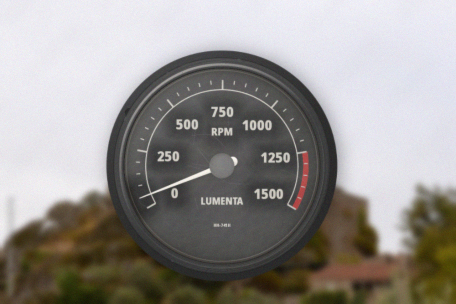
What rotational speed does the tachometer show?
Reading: 50 rpm
